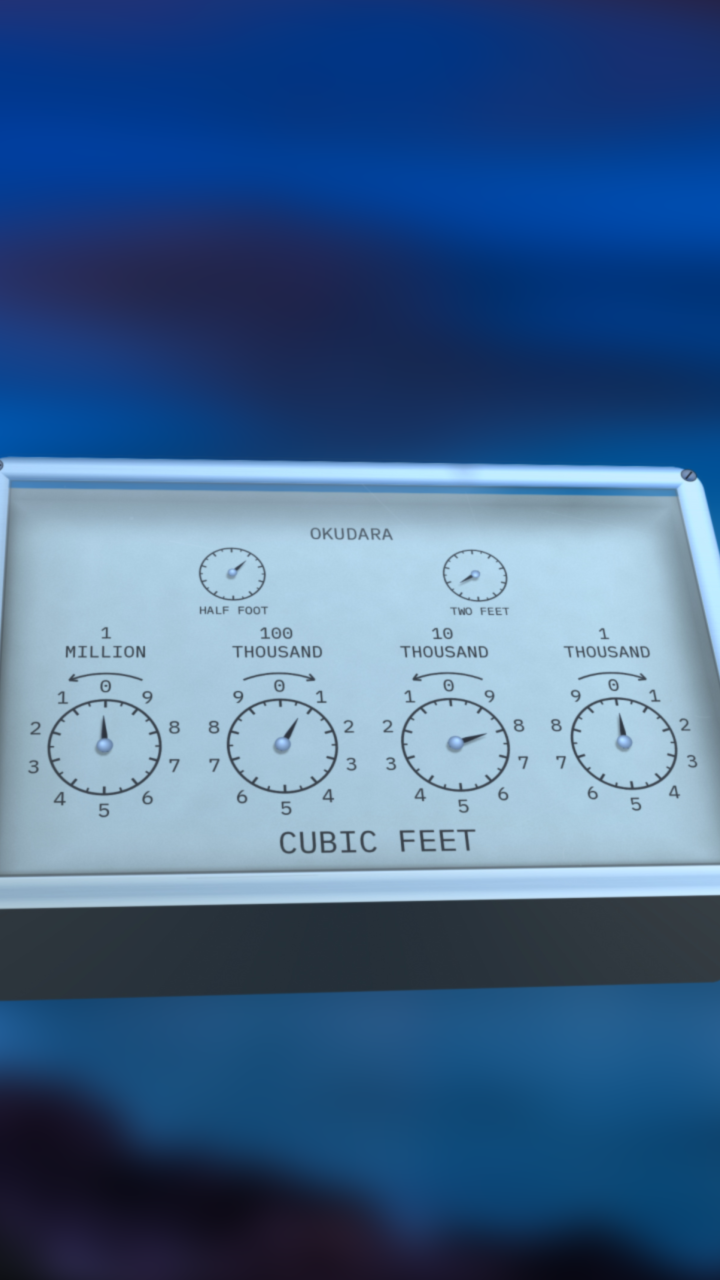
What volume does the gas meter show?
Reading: 8000 ft³
